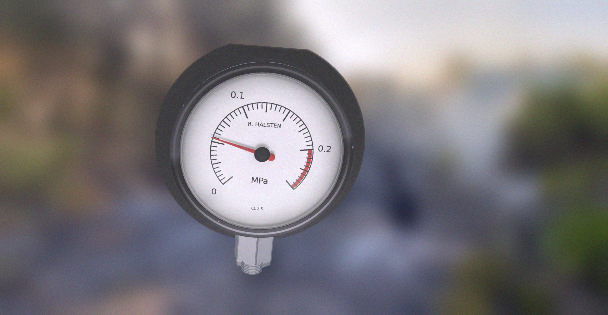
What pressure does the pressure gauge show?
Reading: 0.055 MPa
